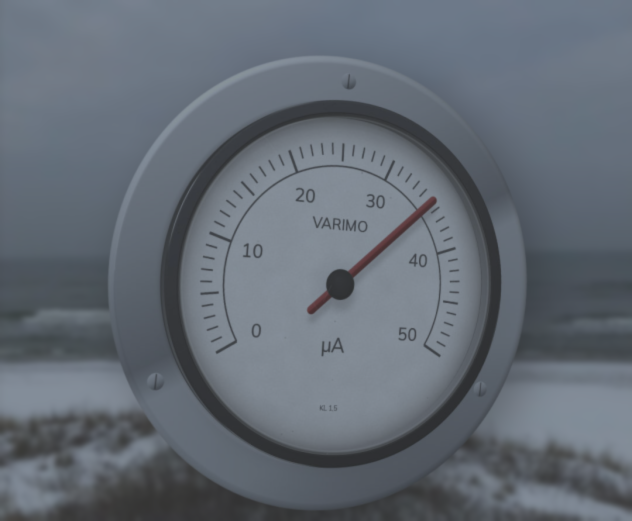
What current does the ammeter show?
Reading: 35 µA
